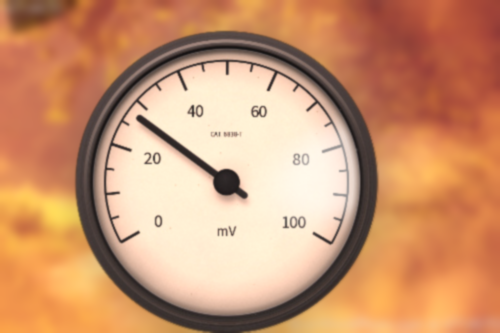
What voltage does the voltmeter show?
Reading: 27.5 mV
